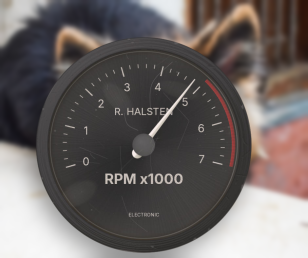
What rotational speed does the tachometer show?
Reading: 4800 rpm
